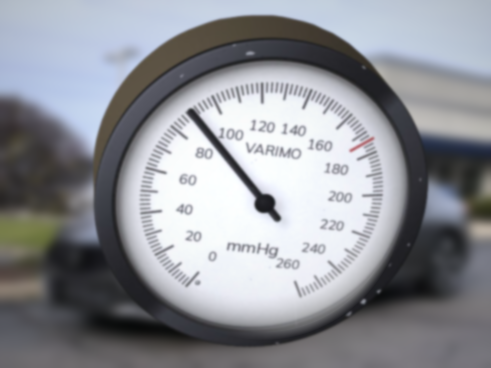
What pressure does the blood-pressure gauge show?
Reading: 90 mmHg
